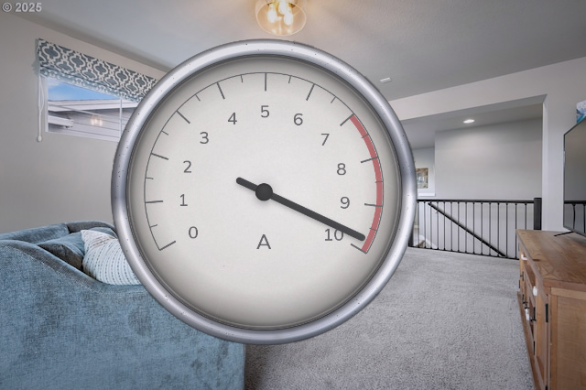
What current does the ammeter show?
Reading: 9.75 A
